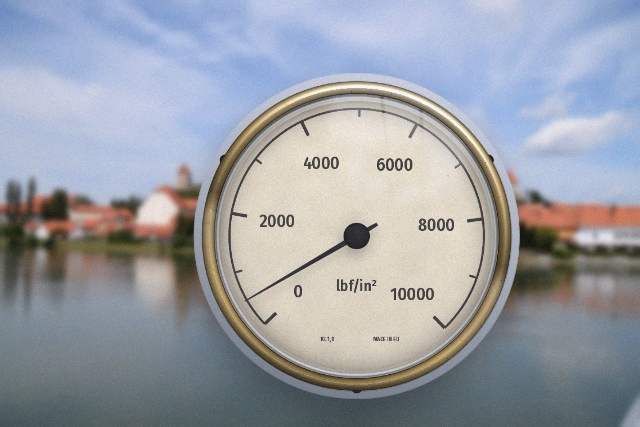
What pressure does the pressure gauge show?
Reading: 500 psi
